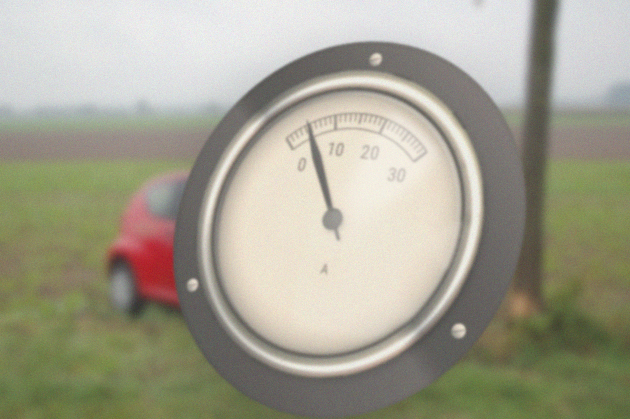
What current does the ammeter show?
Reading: 5 A
